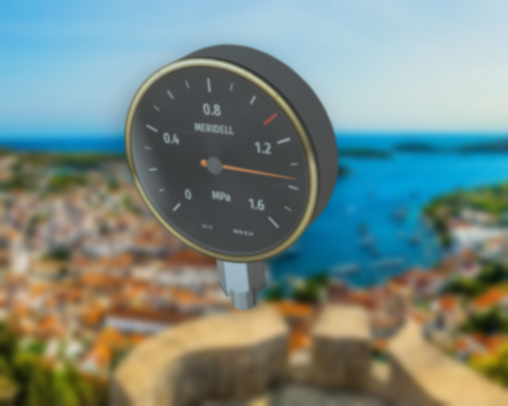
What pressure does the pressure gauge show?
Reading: 1.35 MPa
